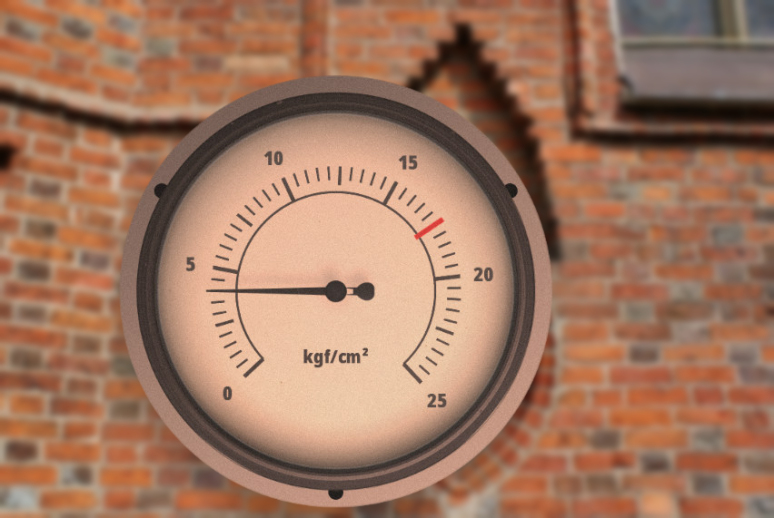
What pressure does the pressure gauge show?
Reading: 4 kg/cm²
